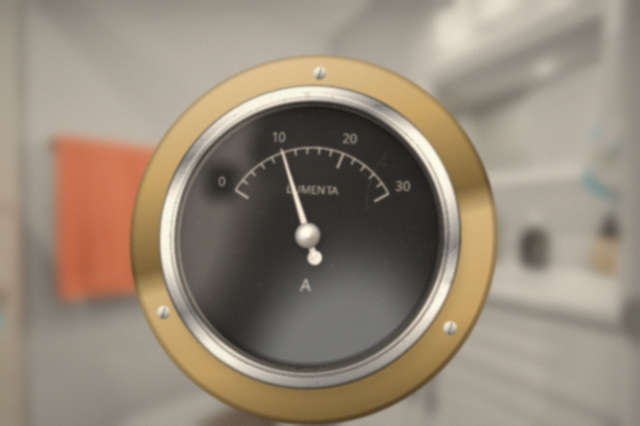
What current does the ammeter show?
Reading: 10 A
